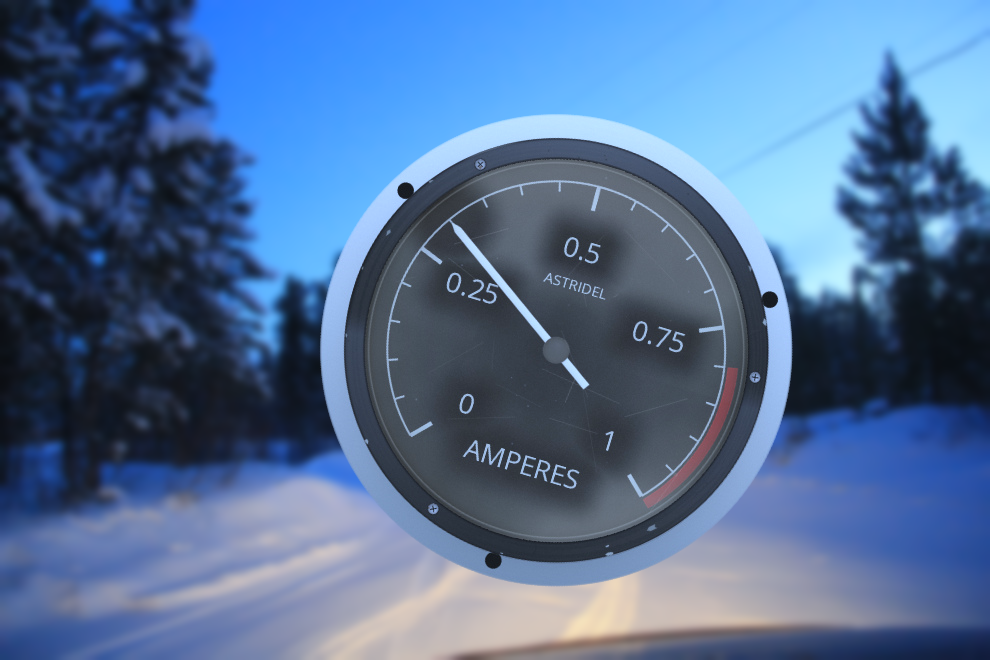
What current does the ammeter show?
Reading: 0.3 A
